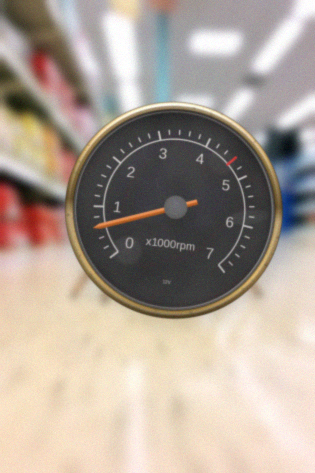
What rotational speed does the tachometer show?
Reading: 600 rpm
